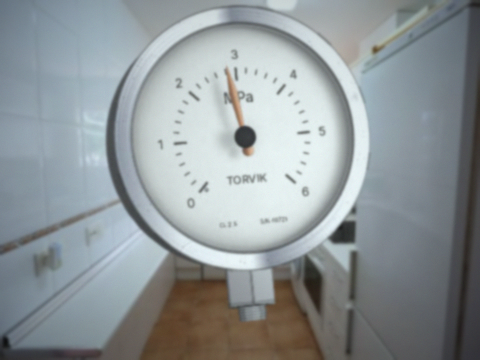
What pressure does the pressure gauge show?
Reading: 2.8 MPa
